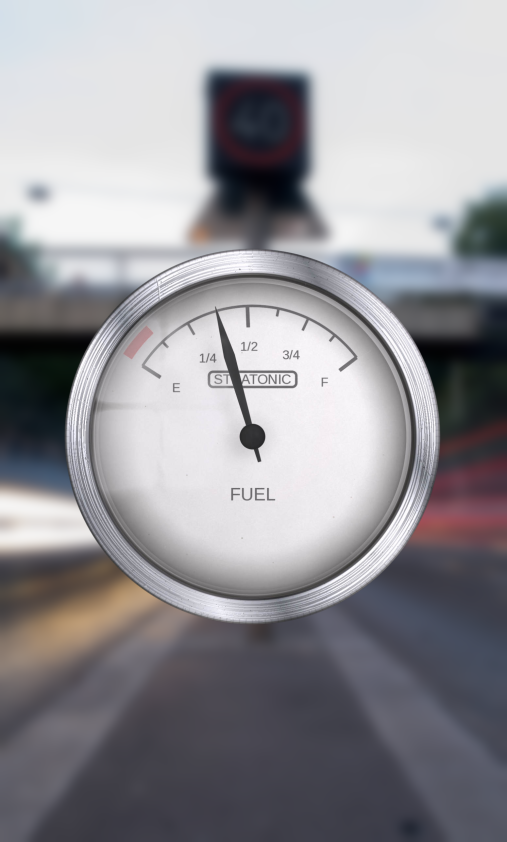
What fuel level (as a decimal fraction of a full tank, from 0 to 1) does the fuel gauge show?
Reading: 0.375
